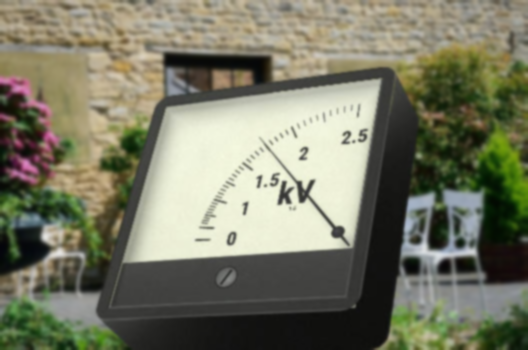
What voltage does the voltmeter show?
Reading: 1.75 kV
